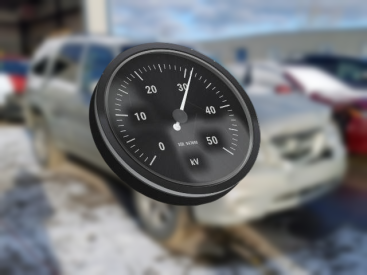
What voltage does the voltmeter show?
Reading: 31 kV
